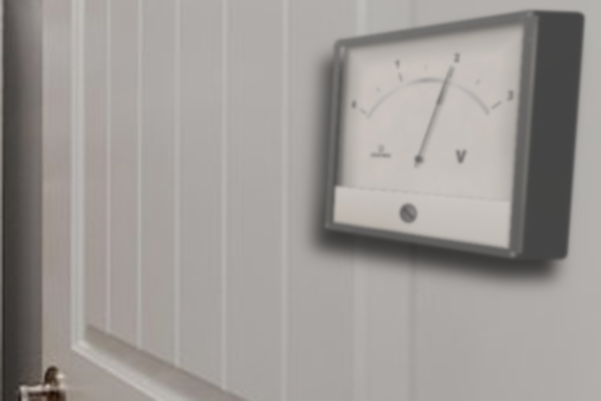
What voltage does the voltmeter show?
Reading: 2 V
